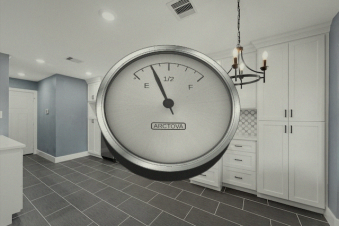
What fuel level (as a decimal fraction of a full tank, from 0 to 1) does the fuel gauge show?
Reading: 0.25
